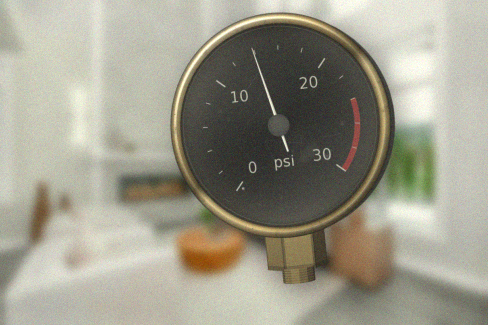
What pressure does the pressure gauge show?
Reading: 14 psi
